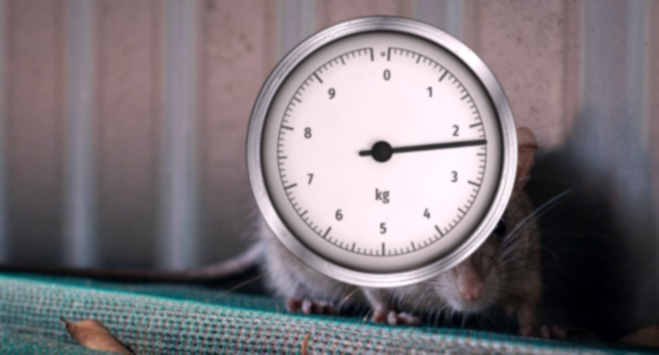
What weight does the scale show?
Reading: 2.3 kg
